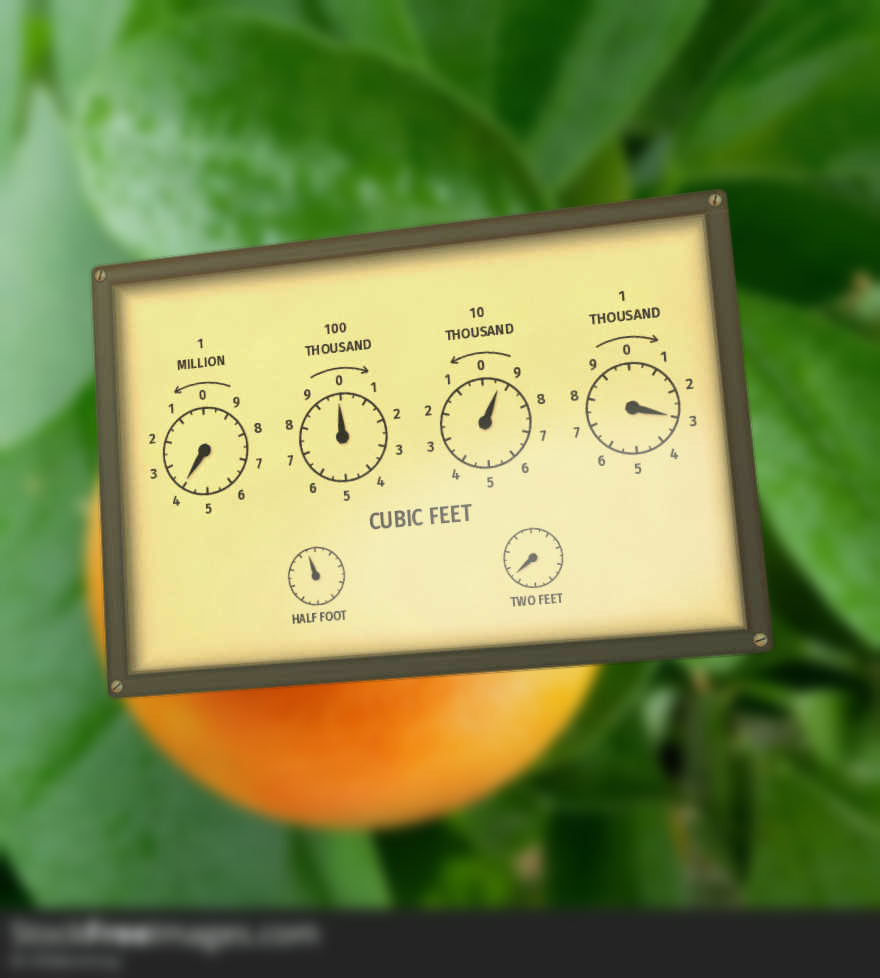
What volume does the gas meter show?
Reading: 399300 ft³
